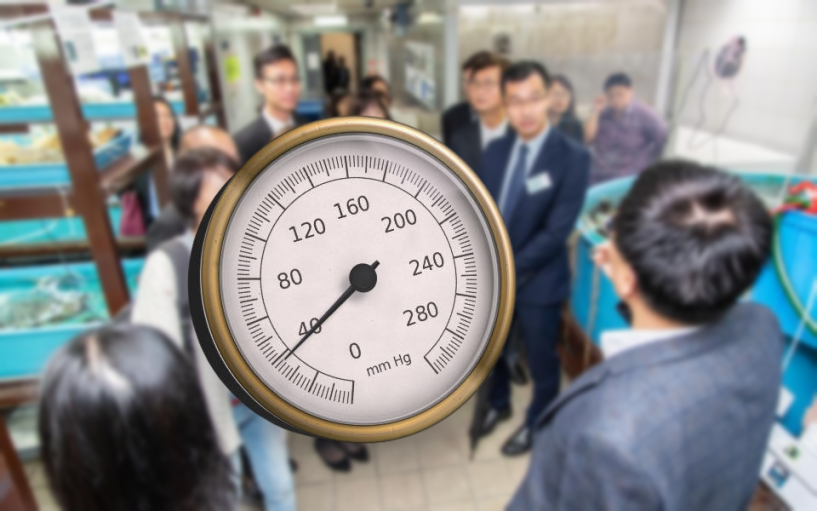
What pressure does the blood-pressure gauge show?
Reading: 38 mmHg
